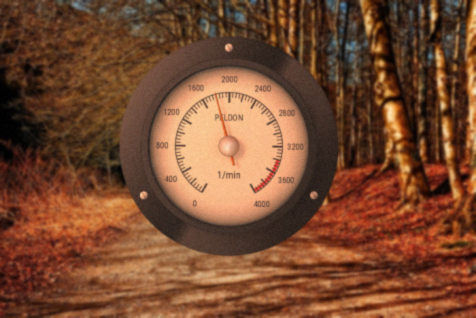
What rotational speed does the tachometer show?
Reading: 1800 rpm
